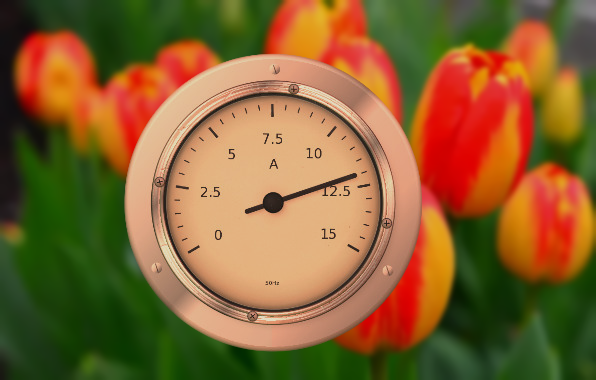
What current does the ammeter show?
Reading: 12 A
